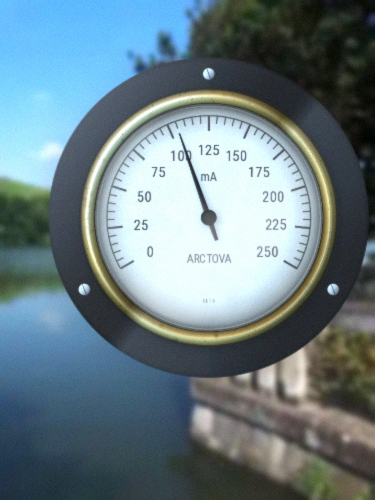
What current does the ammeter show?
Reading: 105 mA
